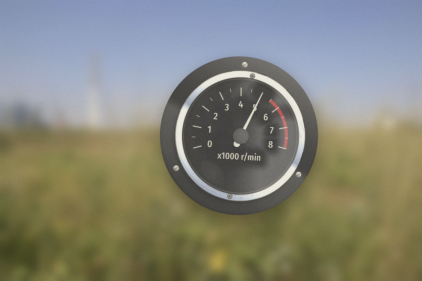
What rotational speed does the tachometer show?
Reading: 5000 rpm
